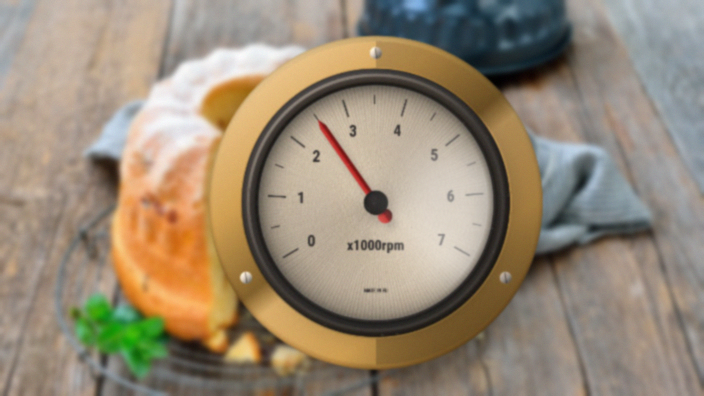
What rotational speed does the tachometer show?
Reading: 2500 rpm
